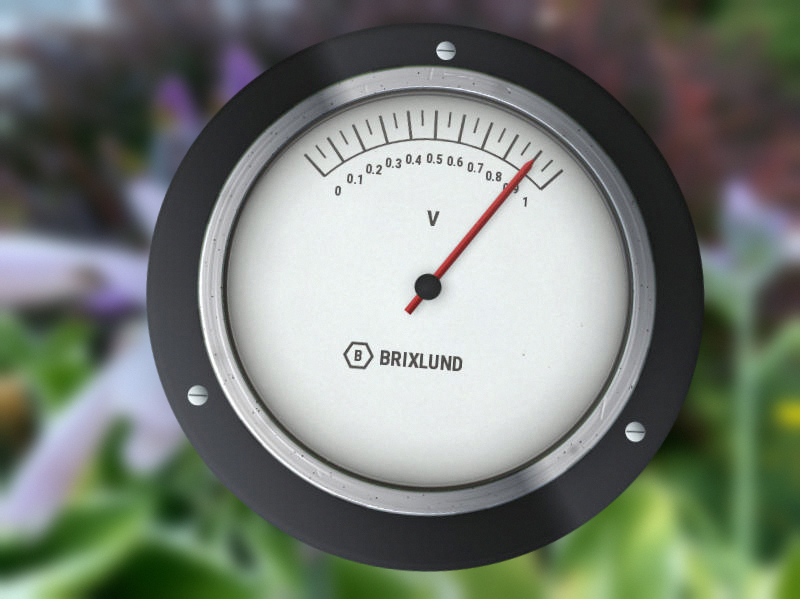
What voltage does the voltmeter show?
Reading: 0.9 V
